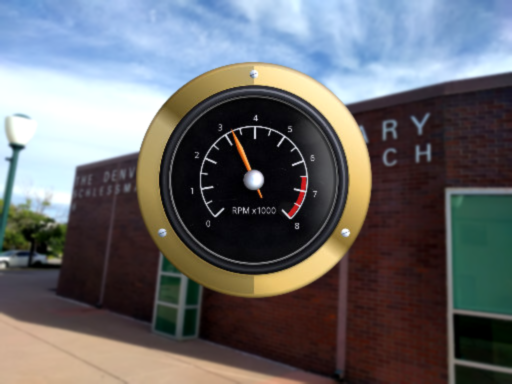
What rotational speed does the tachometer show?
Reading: 3250 rpm
